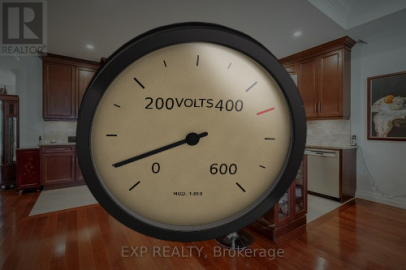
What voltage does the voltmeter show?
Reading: 50 V
